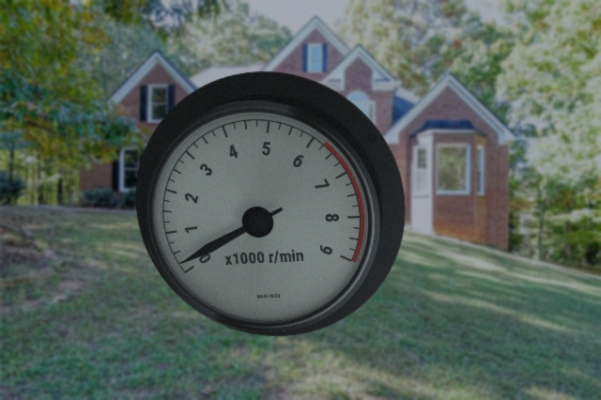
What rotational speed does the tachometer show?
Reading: 250 rpm
